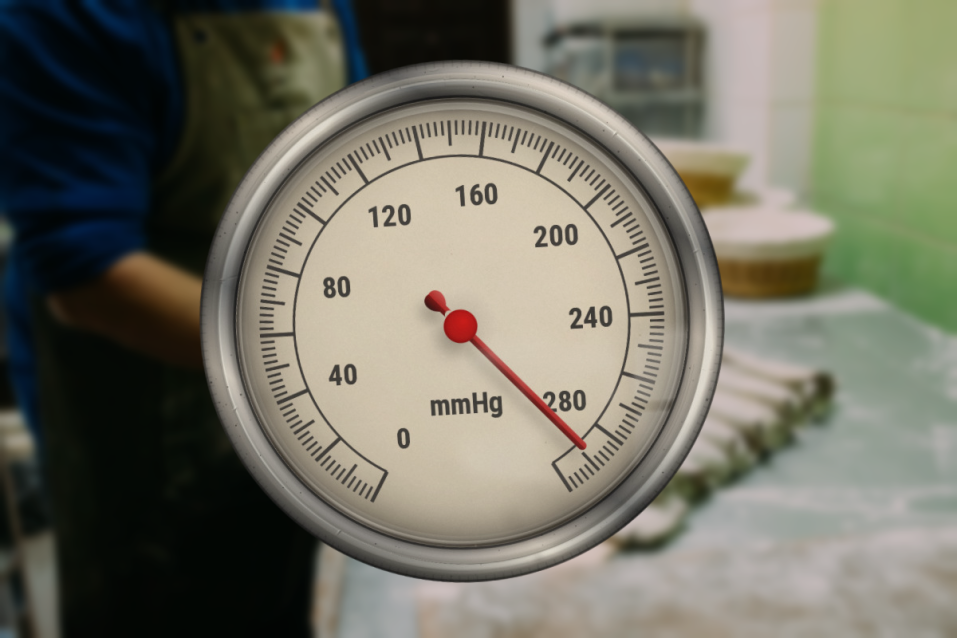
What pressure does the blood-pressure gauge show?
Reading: 288 mmHg
